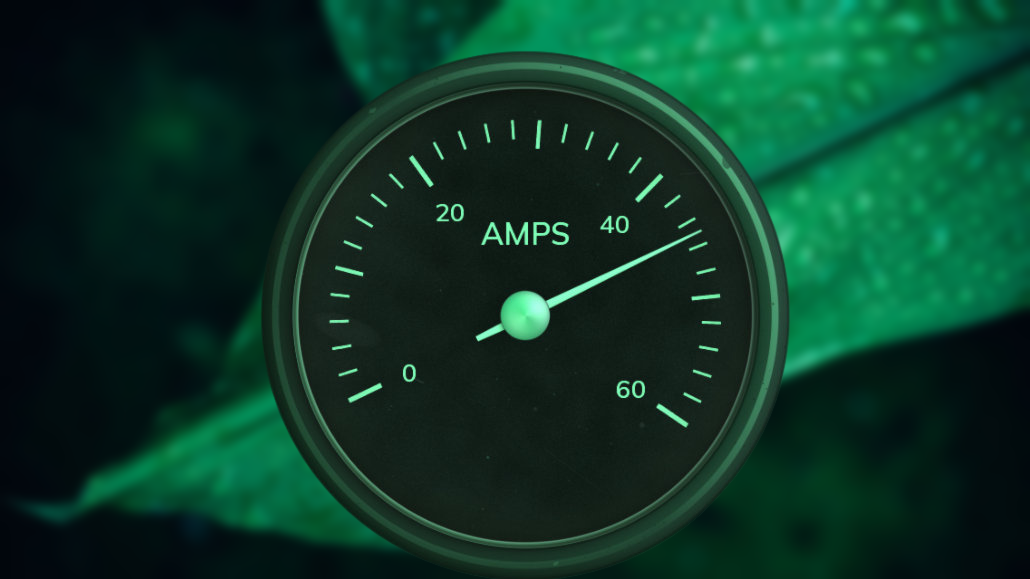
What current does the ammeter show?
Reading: 45 A
